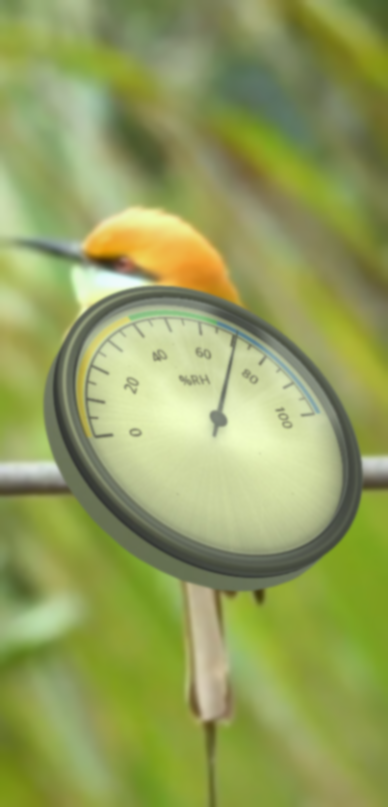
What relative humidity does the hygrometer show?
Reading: 70 %
